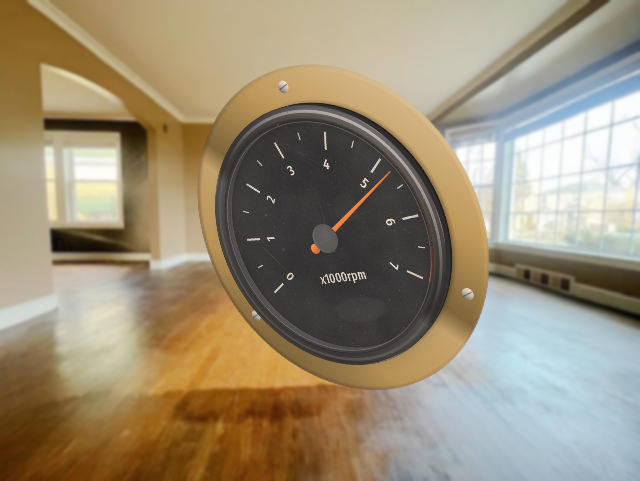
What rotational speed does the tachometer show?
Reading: 5250 rpm
